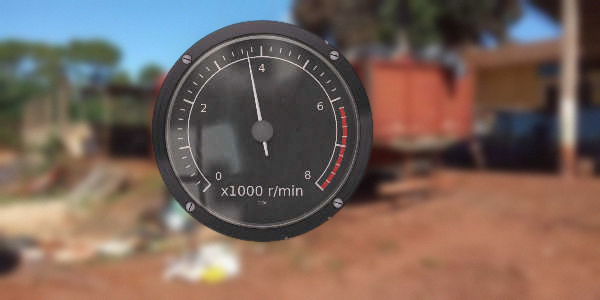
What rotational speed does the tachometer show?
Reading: 3700 rpm
